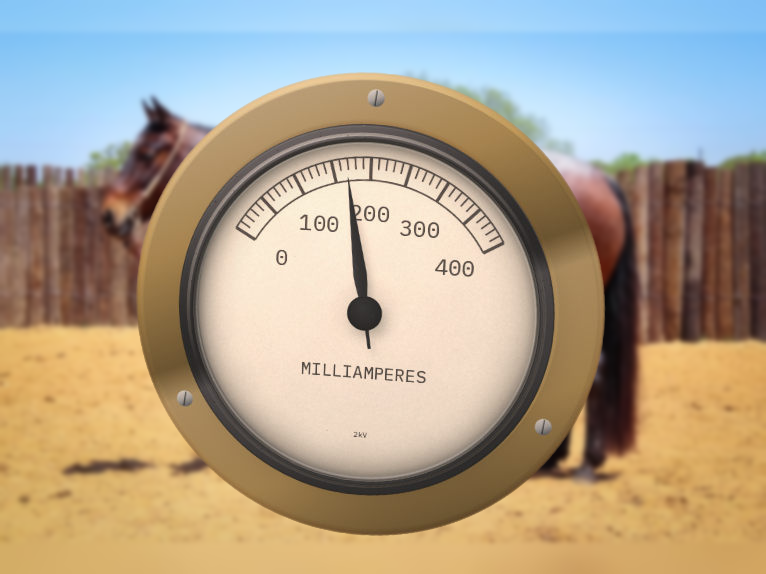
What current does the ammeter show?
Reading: 170 mA
